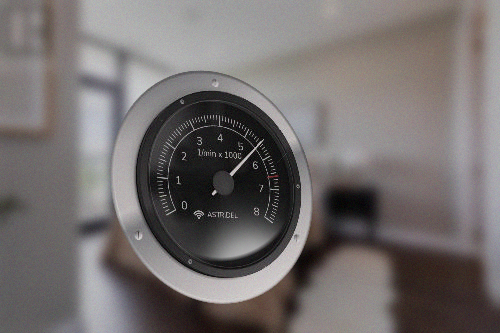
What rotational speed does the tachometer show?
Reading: 5500 rpm
